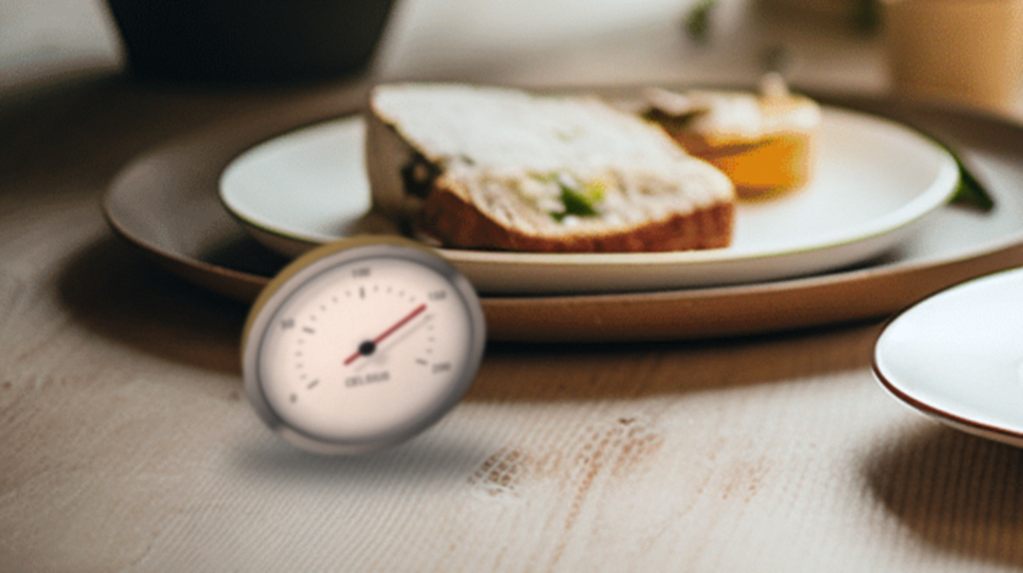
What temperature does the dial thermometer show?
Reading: 150 °C
